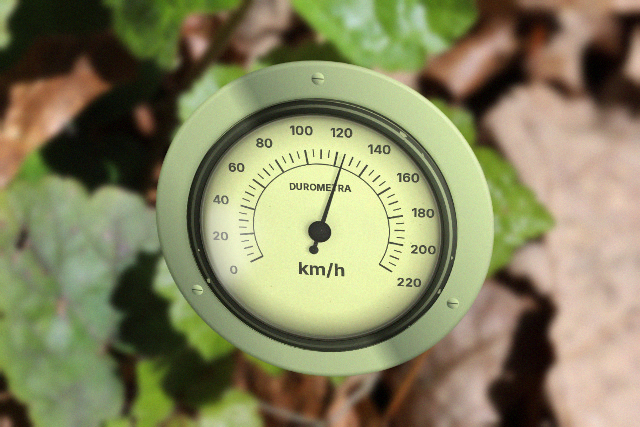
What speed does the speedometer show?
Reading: 125 km/h
